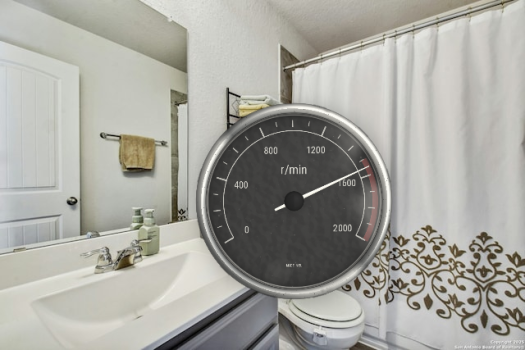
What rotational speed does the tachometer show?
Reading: 1550 rpm
